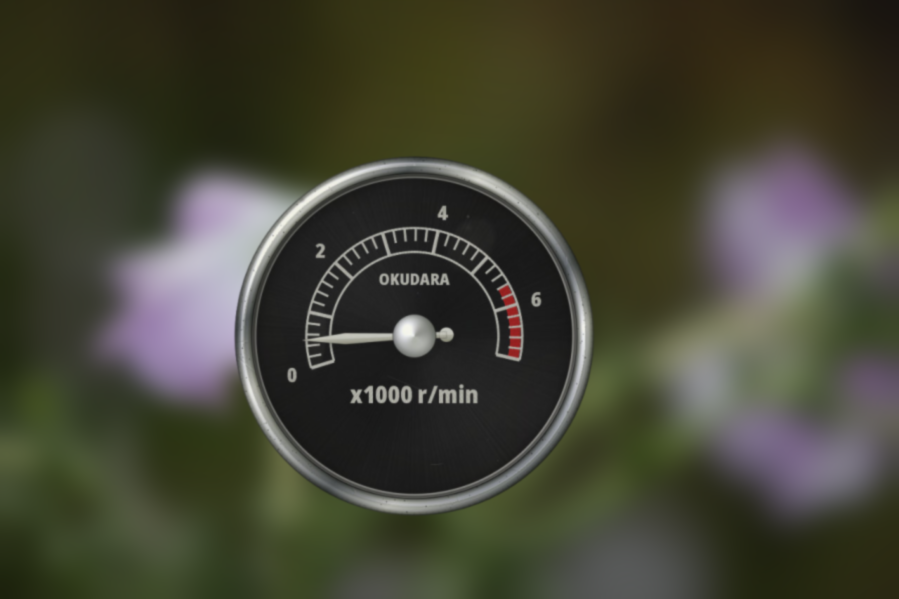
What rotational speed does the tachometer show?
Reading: 500 rpm
